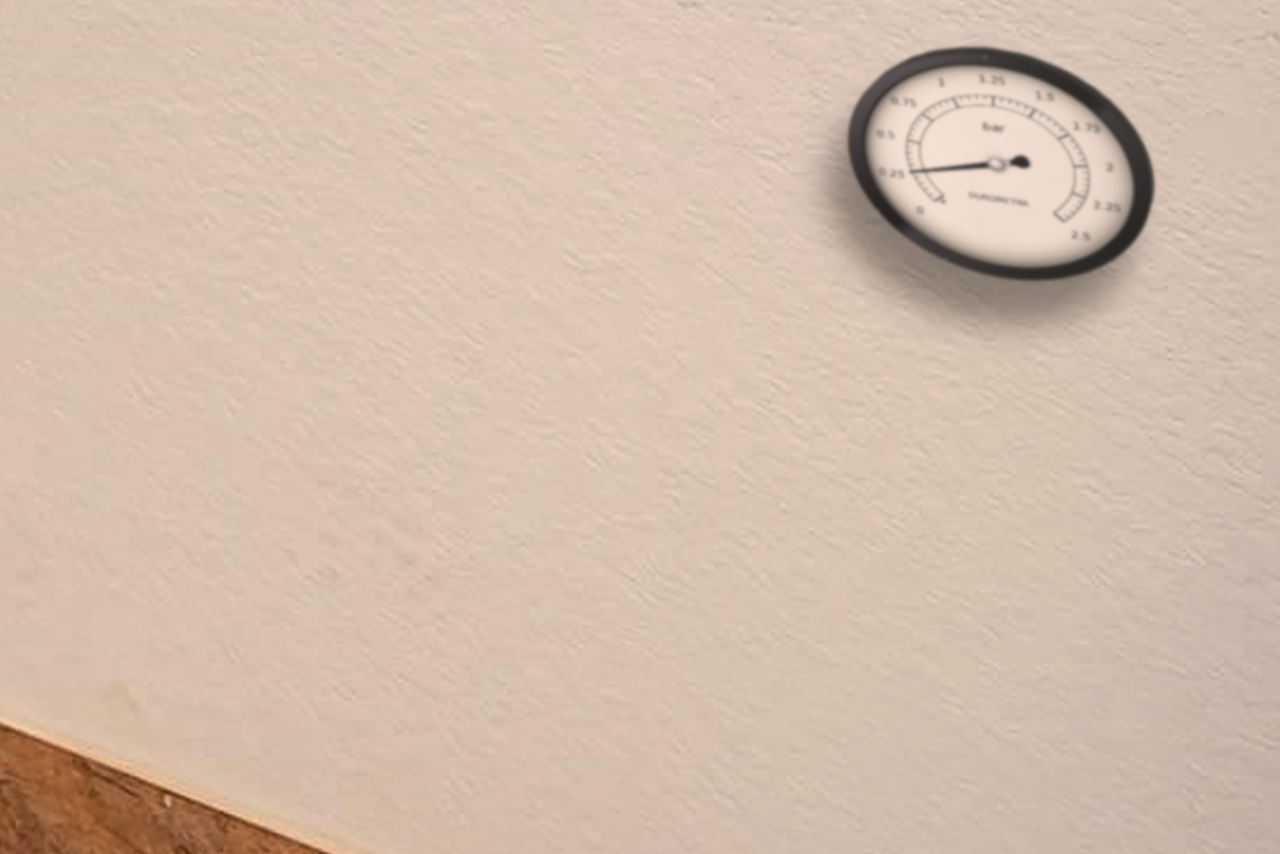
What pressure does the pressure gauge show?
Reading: 0.25 bar
